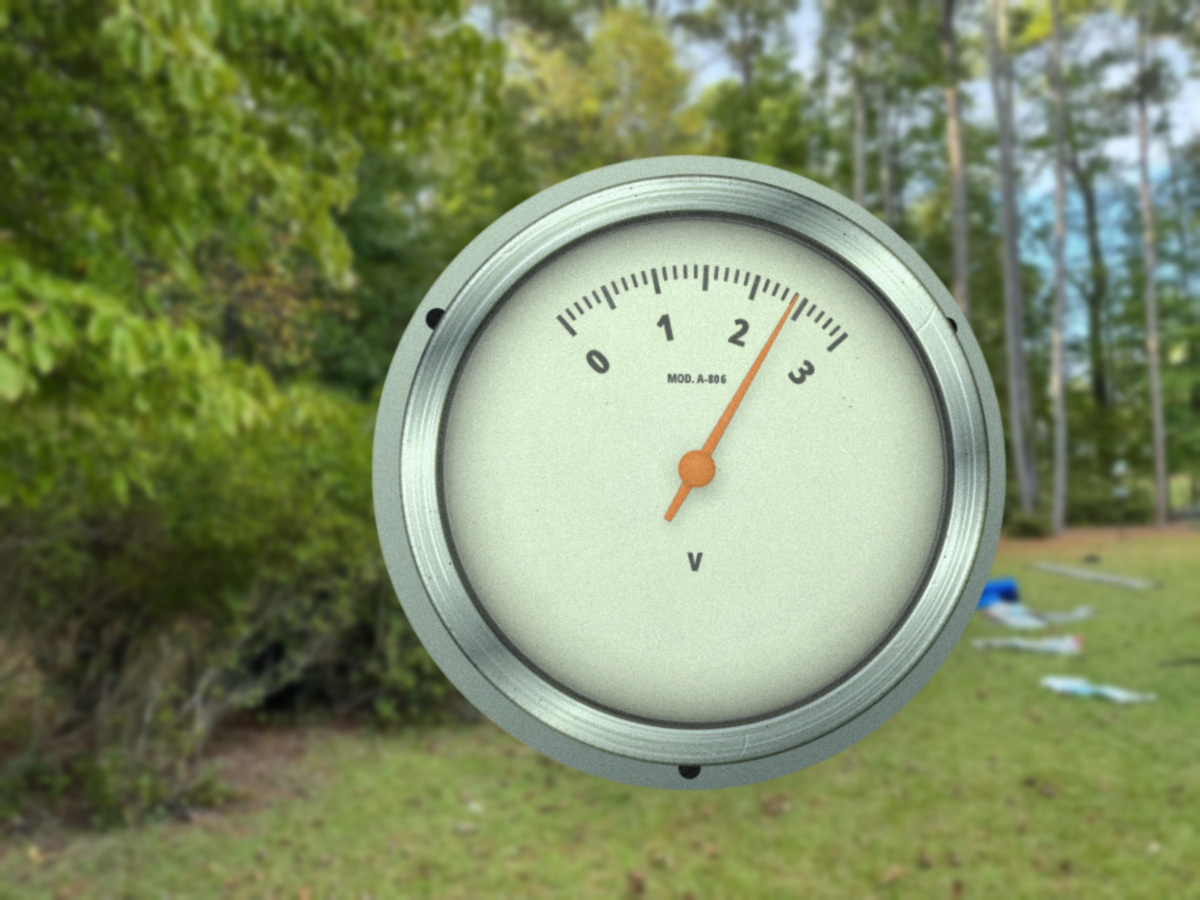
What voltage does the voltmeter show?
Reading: 2.4 V
